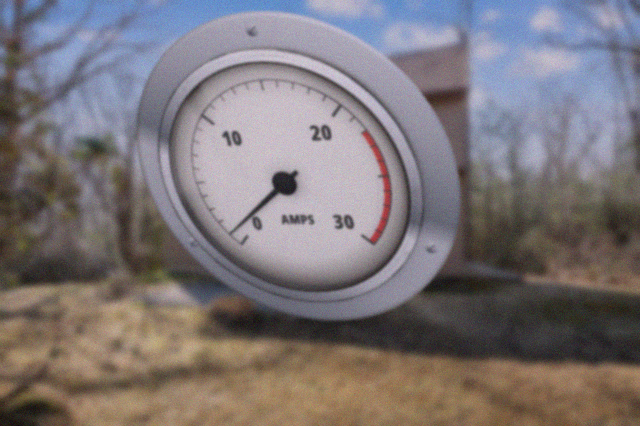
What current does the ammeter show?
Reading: 1 A
